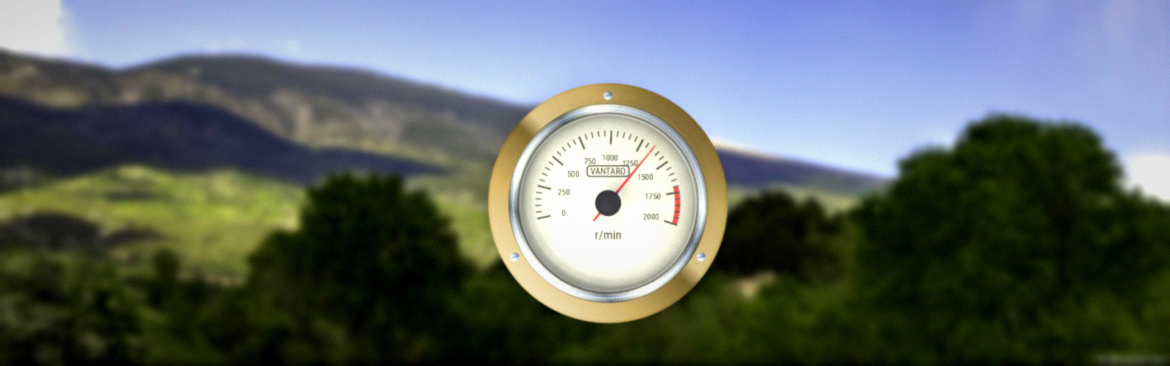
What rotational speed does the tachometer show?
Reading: 1350 rpm
